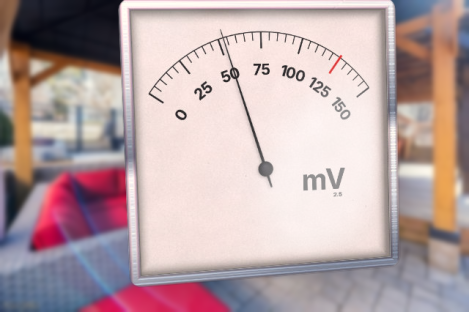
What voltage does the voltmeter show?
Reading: 52.5 mV
